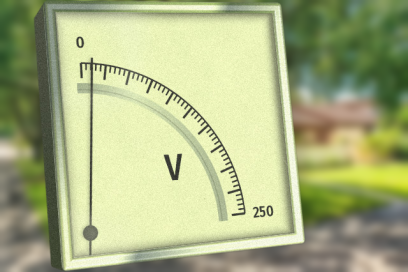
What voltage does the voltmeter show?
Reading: 10 V
